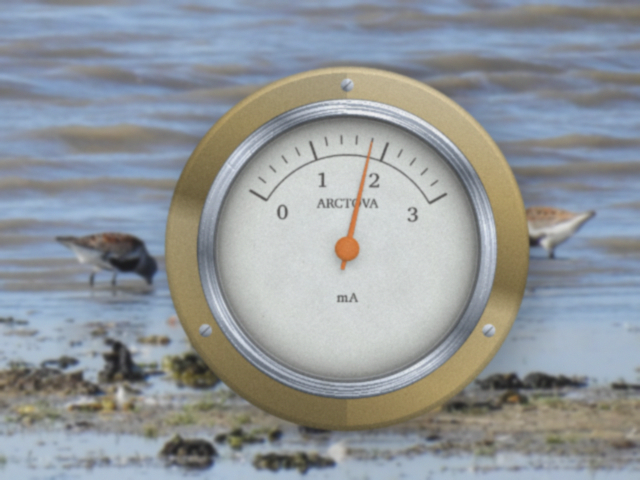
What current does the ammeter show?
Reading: 1.8 mA
